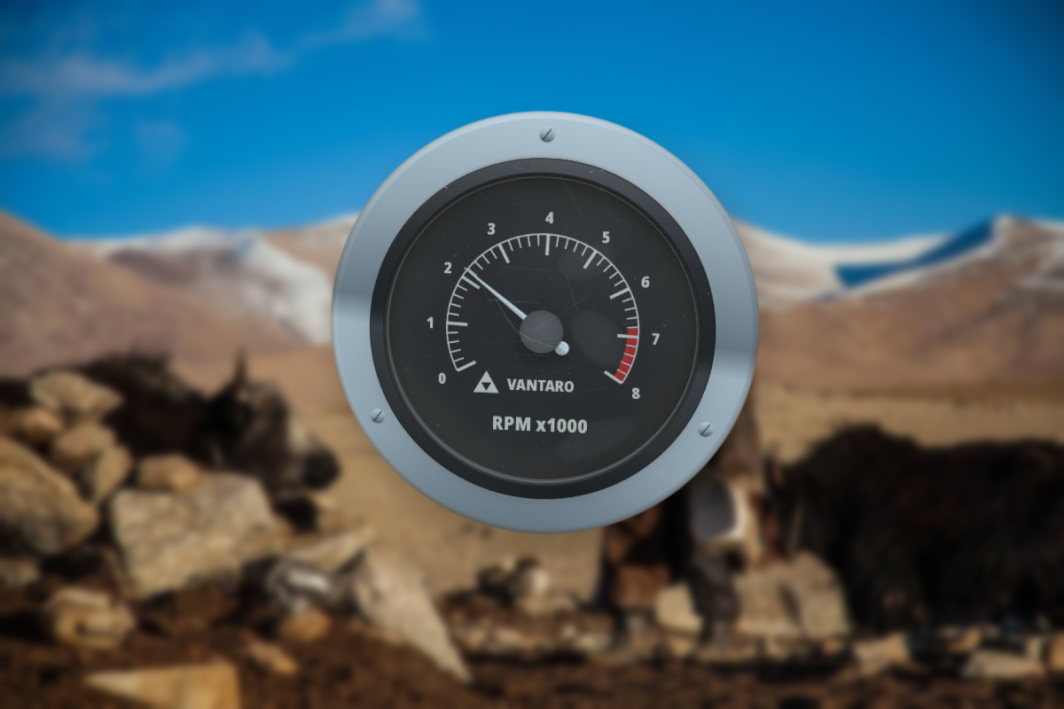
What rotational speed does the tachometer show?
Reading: 2200 rpm
